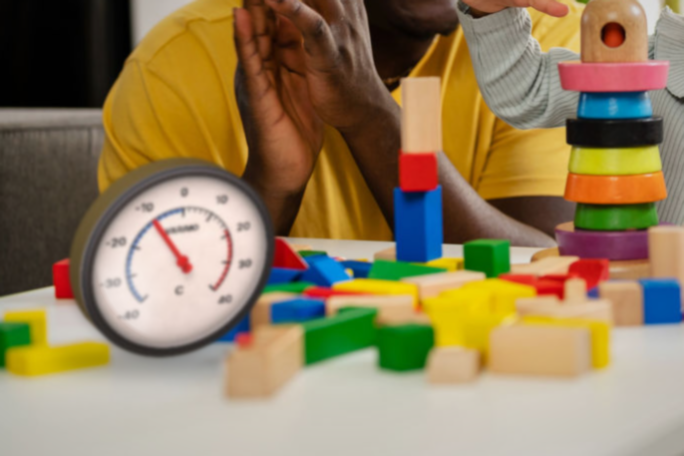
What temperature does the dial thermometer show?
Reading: -10 °C
